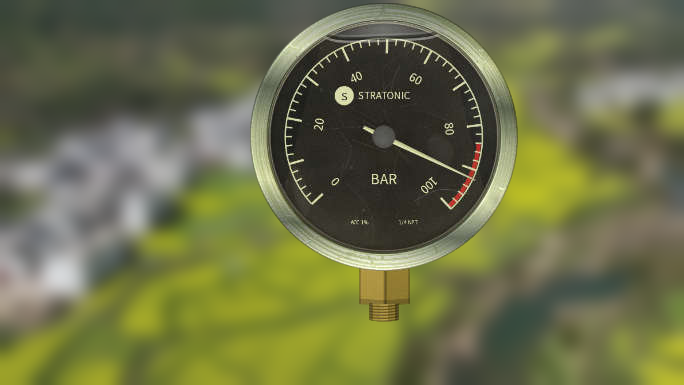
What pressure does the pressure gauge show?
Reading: 92 bar
